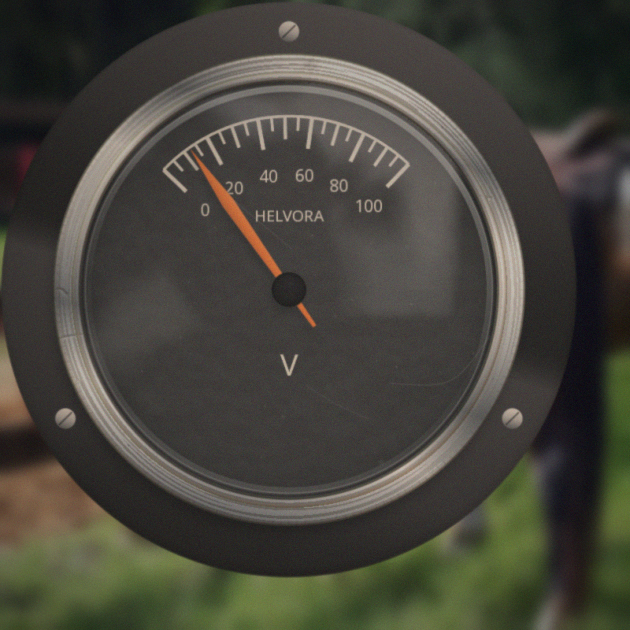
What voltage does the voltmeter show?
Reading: 12.5 V
